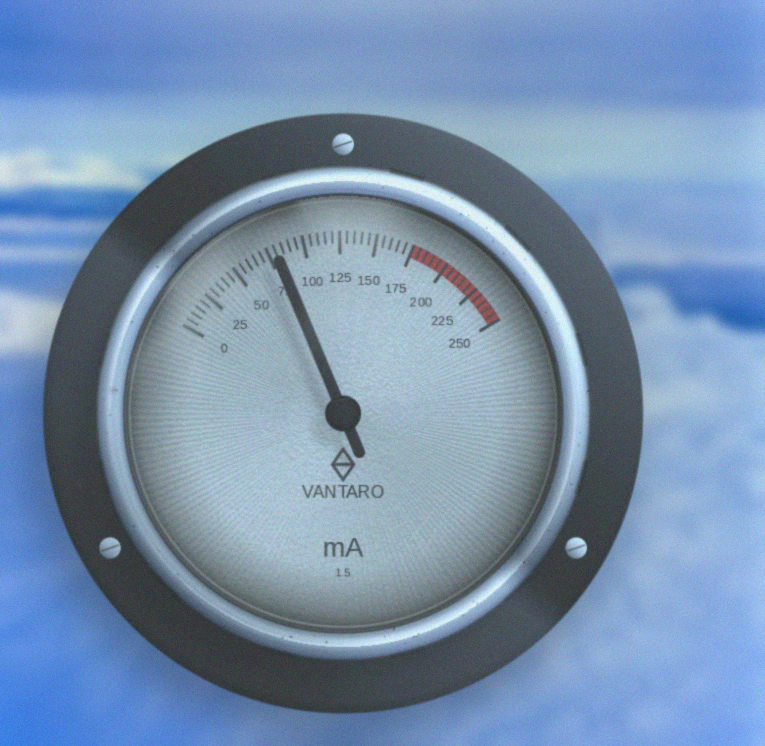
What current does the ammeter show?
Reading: 80 mA
